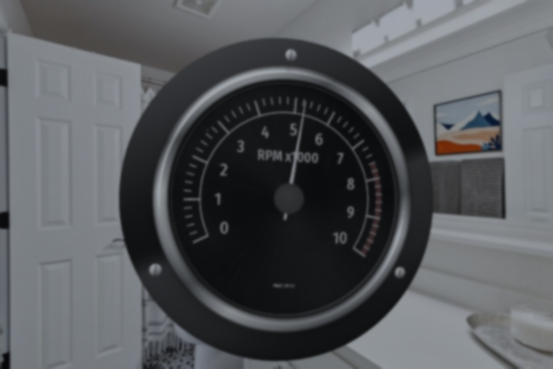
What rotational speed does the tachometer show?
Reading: 5200 rpm
